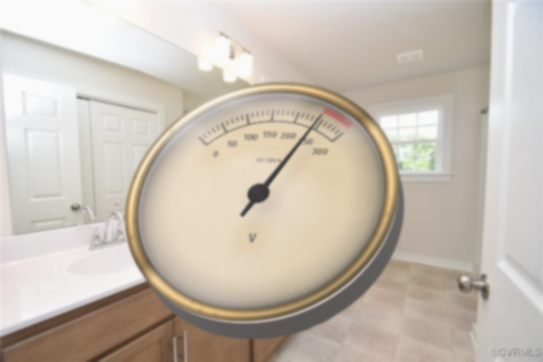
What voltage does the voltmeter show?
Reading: 250 V
